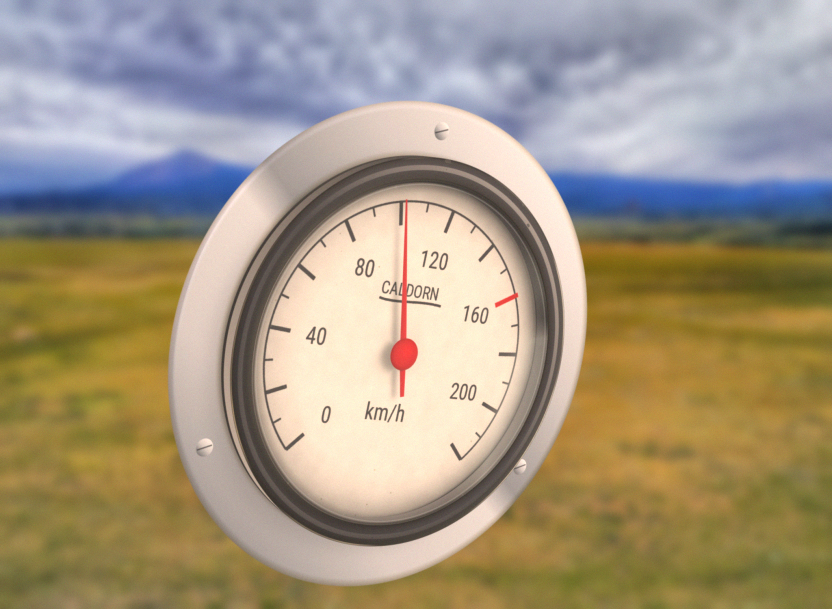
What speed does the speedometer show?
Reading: 100 km/h
